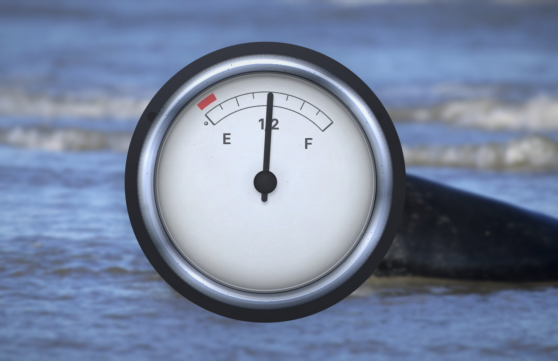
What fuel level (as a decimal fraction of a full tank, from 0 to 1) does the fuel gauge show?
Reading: 0.5
